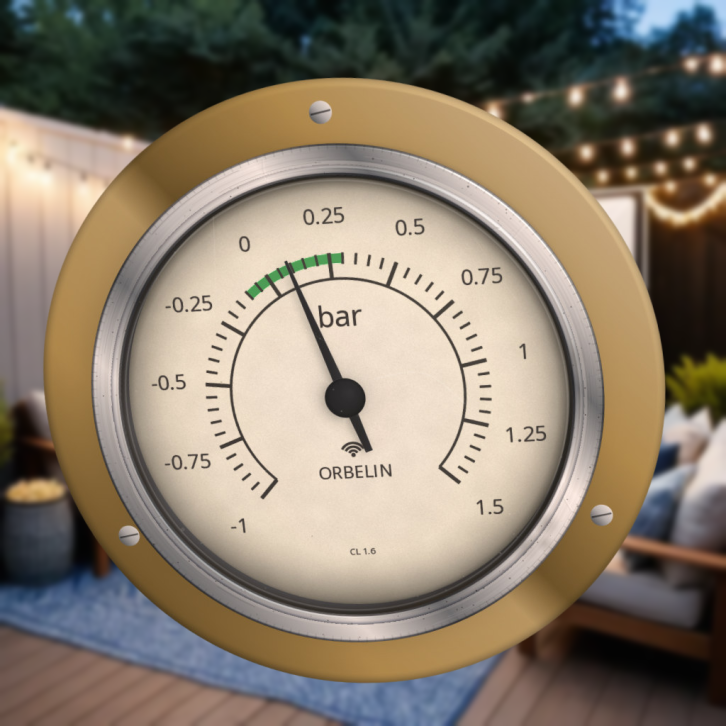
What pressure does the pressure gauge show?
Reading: 0.1 bar
